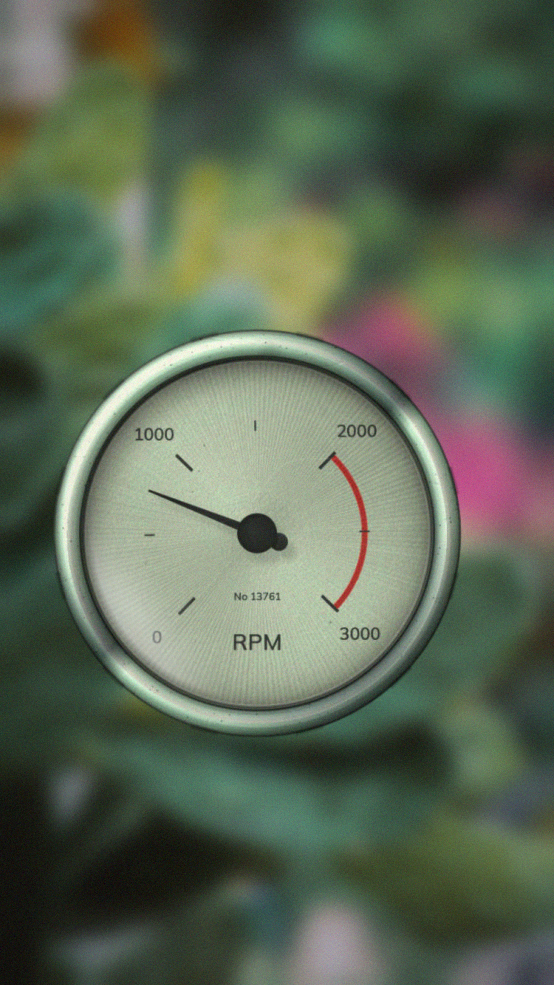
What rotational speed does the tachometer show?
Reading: 750 rpm
